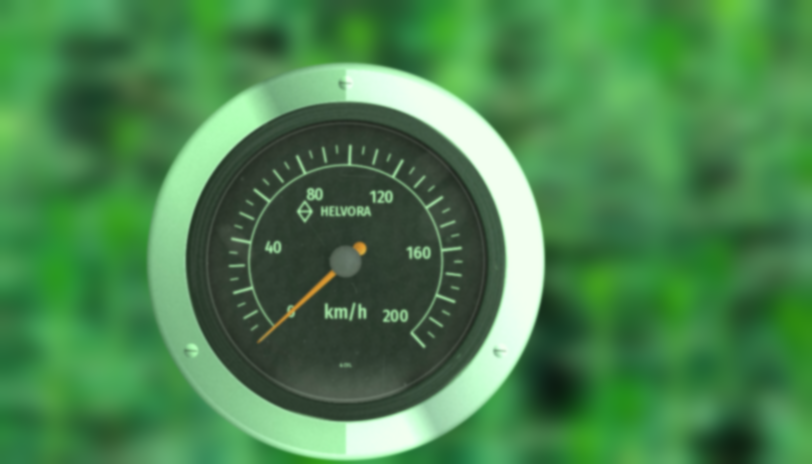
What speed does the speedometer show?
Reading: 0 km/h
